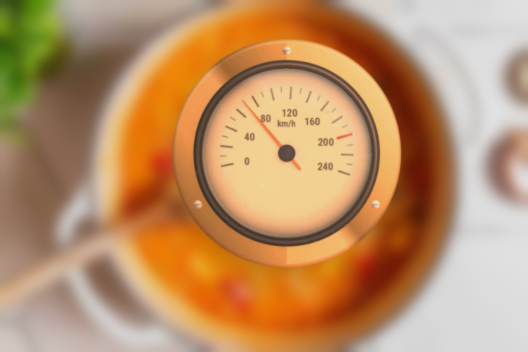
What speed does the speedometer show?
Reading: 70 km/h
